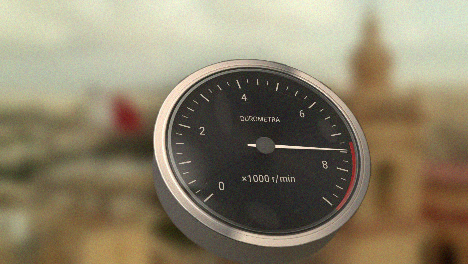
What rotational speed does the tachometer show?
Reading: 7500 rpm
